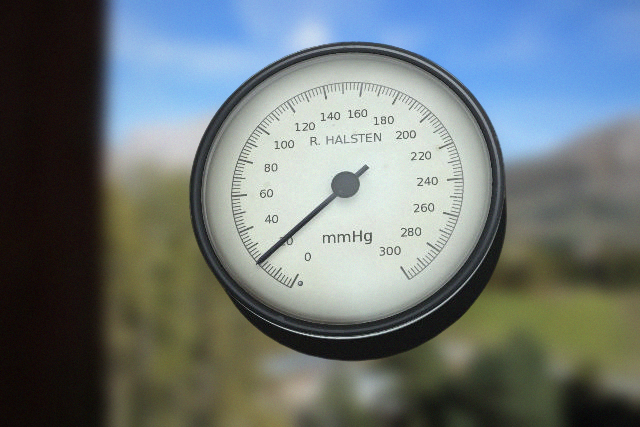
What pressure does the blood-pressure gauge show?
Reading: 20 mmHg
